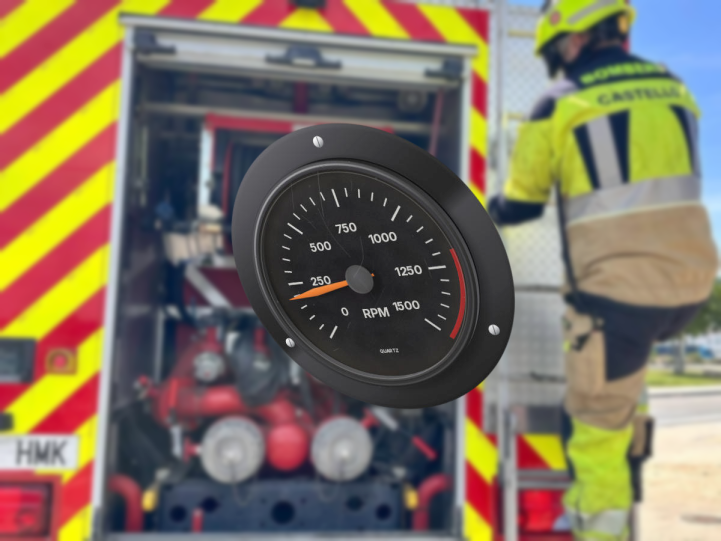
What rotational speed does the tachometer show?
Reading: 200 rpm
